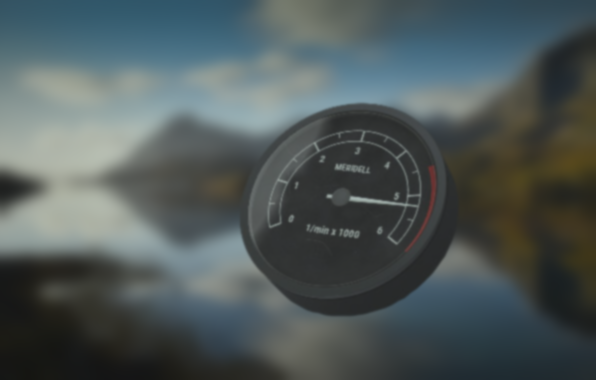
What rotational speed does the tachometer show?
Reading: 5250 rpm
